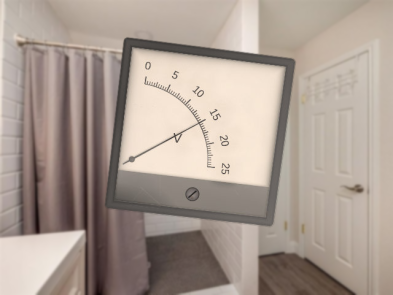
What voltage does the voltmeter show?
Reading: 15 V
